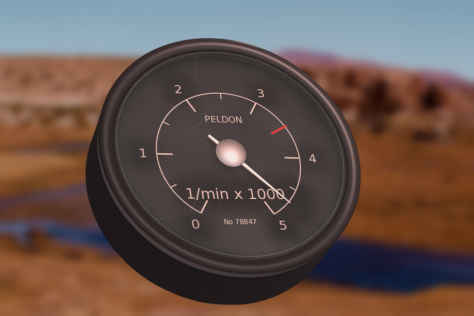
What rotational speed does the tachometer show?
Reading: 4750 rpm
